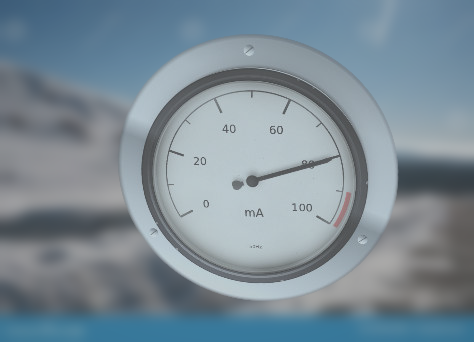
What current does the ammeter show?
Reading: 80 mA
